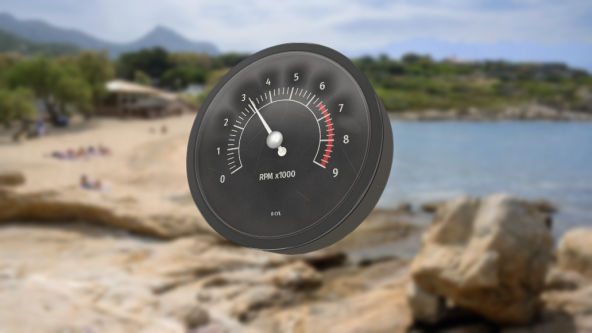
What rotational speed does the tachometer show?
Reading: 3200 rpm
